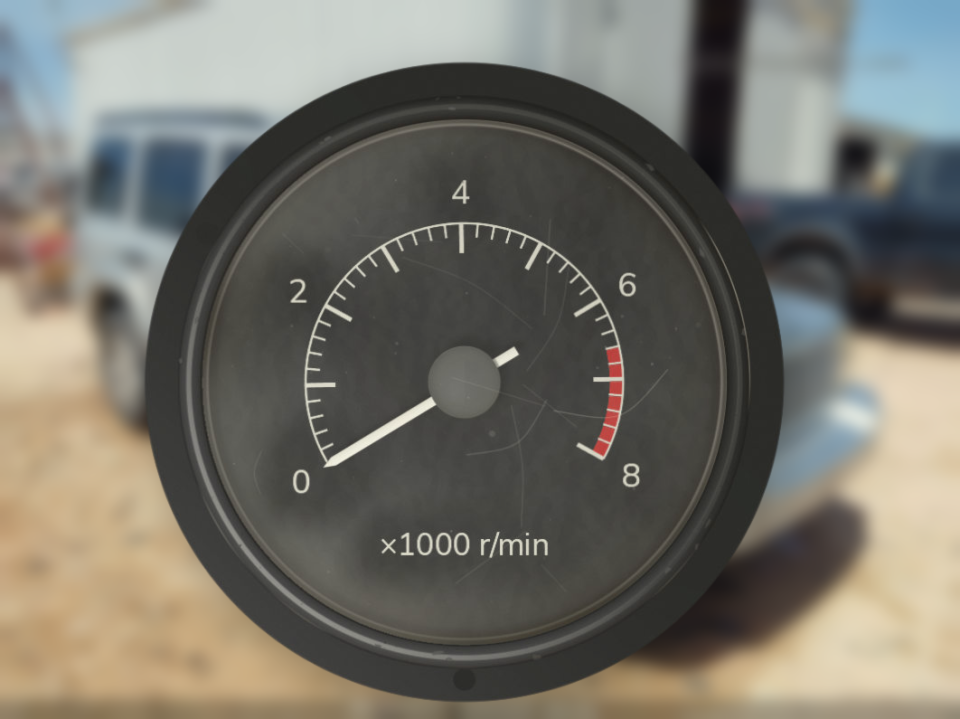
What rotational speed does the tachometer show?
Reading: 0 rpm
